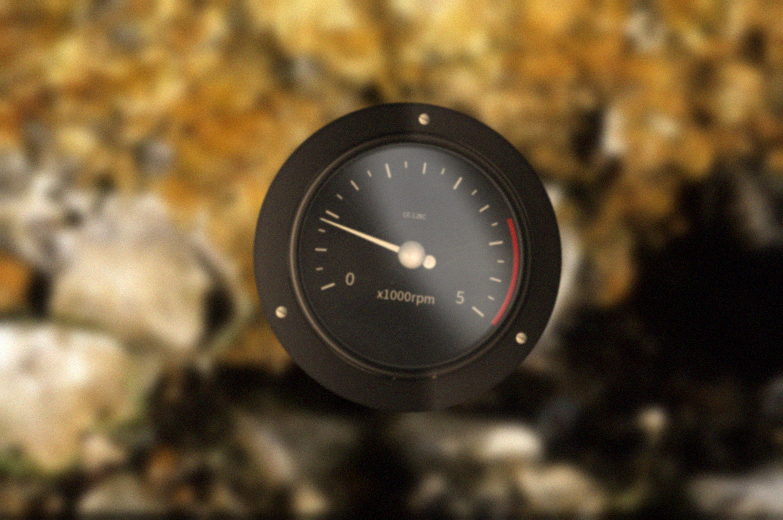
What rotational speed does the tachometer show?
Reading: 875 rpm
